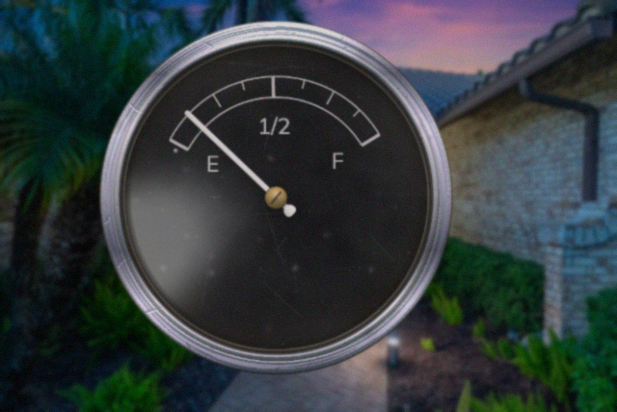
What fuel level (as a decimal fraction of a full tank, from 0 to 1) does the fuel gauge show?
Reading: 0.125
